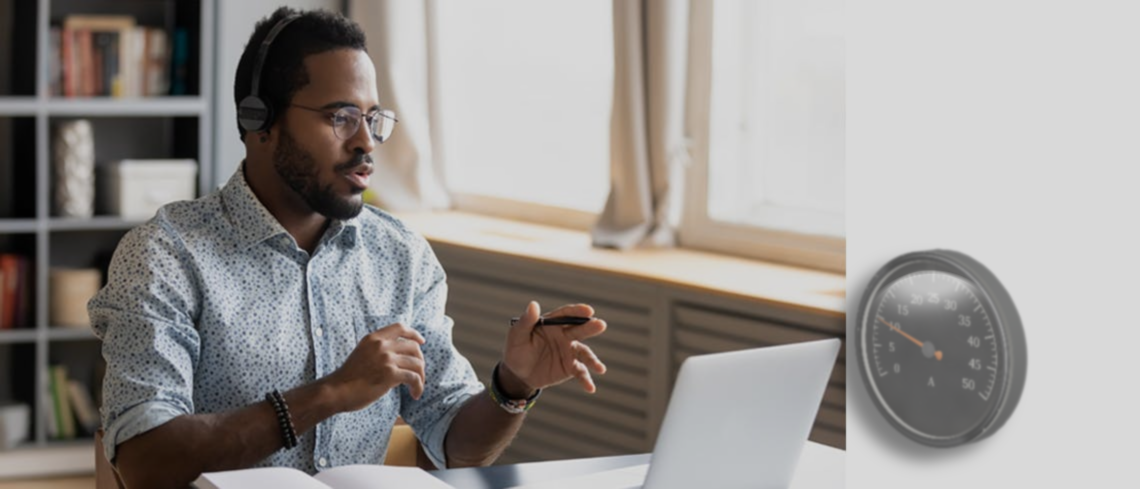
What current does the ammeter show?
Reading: 10 A
